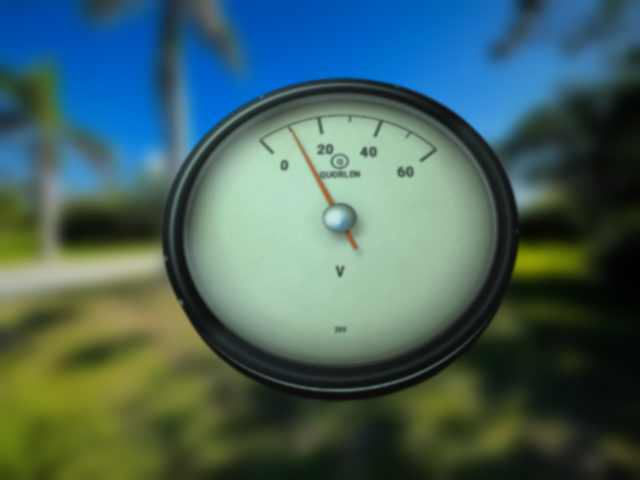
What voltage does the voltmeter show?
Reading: 10 V
